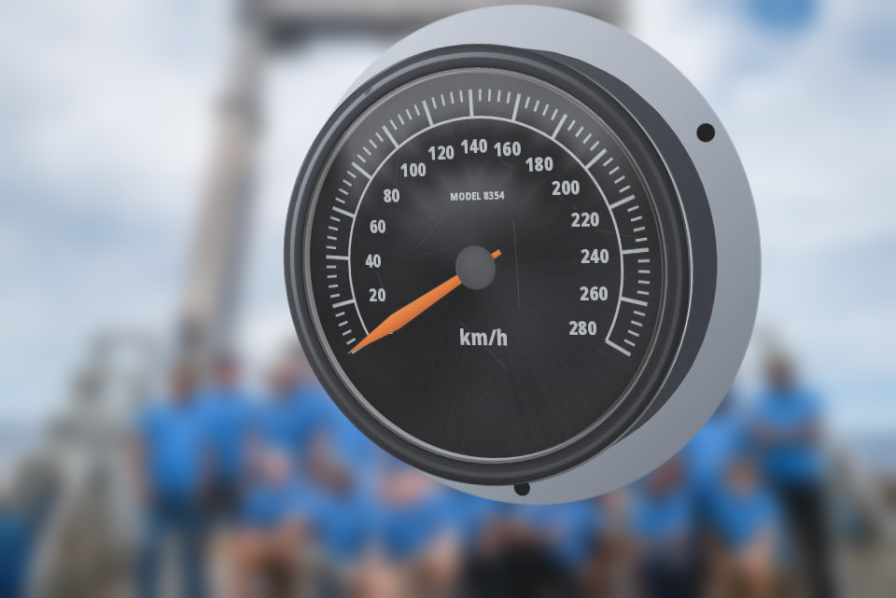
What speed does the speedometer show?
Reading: 0 km/h
